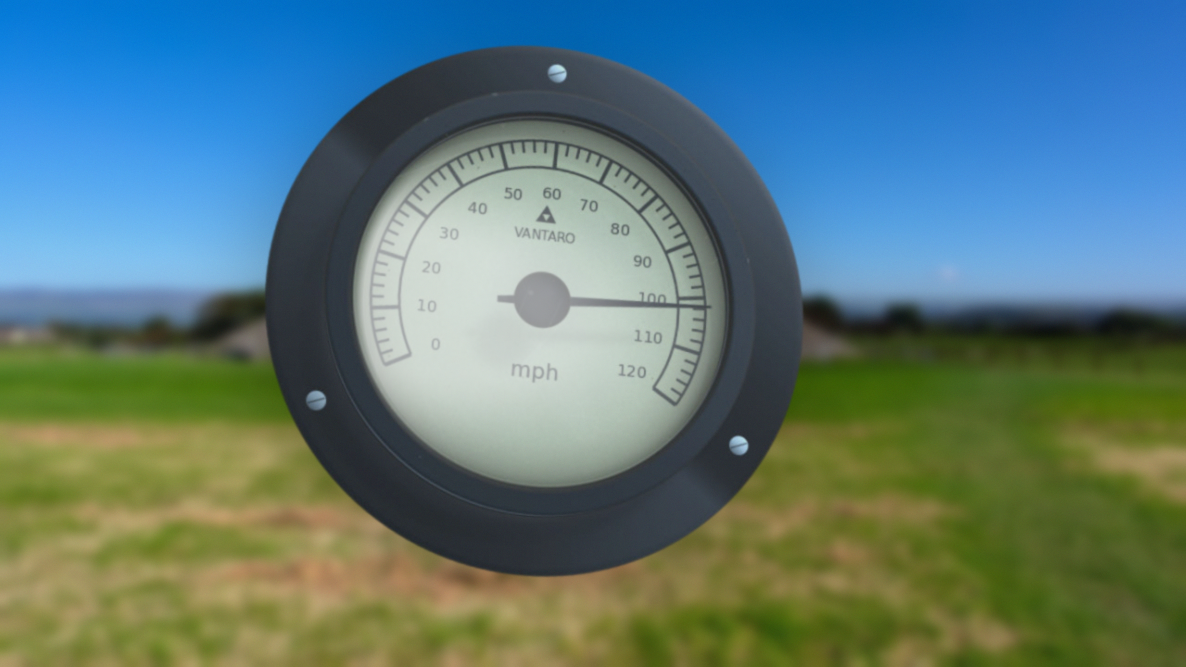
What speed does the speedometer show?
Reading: 102 mph
